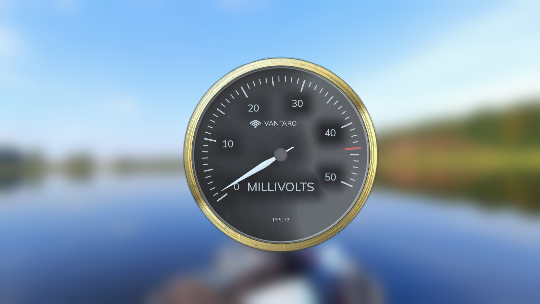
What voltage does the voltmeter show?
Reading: 1 mV
